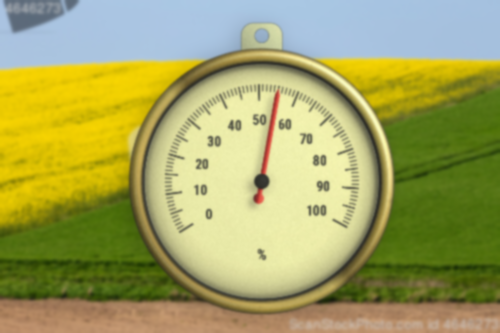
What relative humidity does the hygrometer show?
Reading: 55 %
